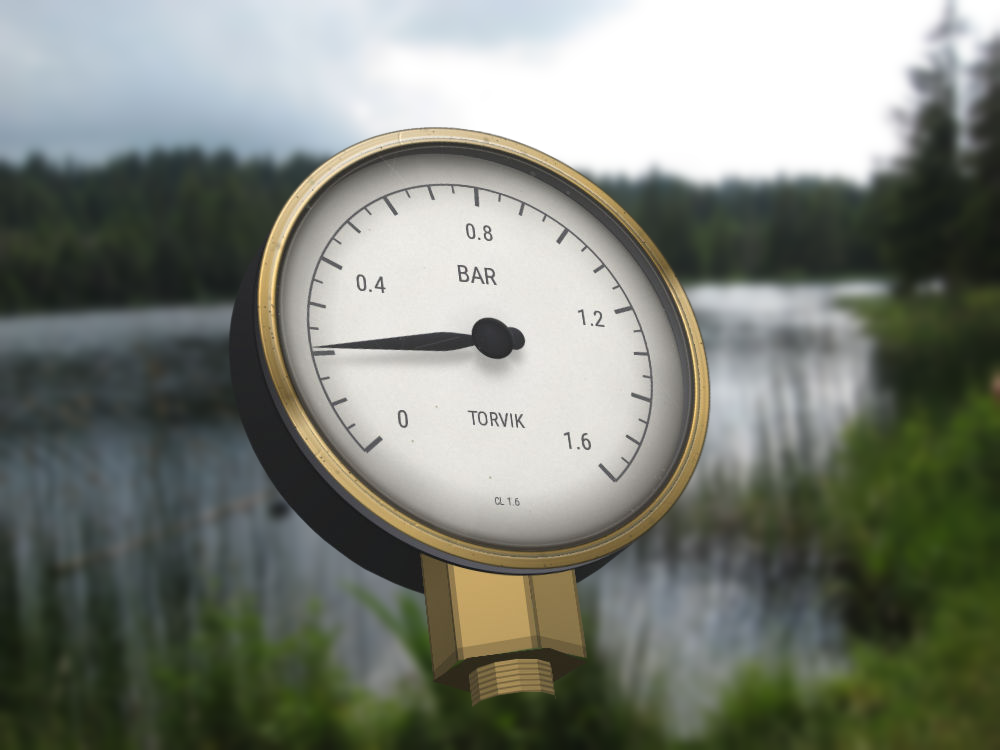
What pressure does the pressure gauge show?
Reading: 0.2 bar
